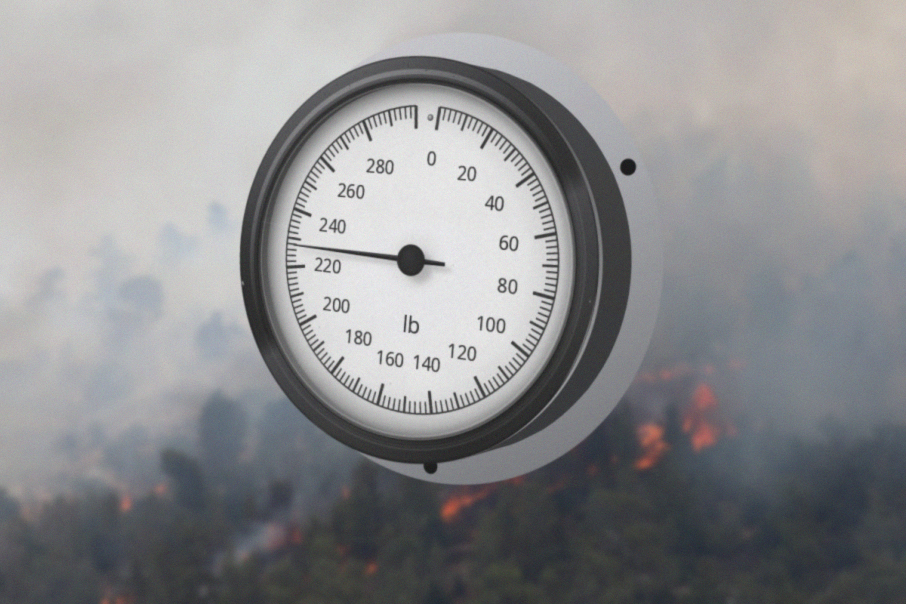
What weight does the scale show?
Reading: 228 lb
